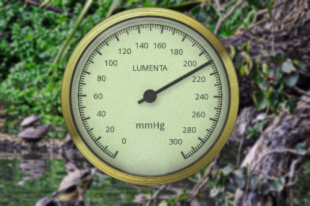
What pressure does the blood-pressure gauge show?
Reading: 210 mmHg
